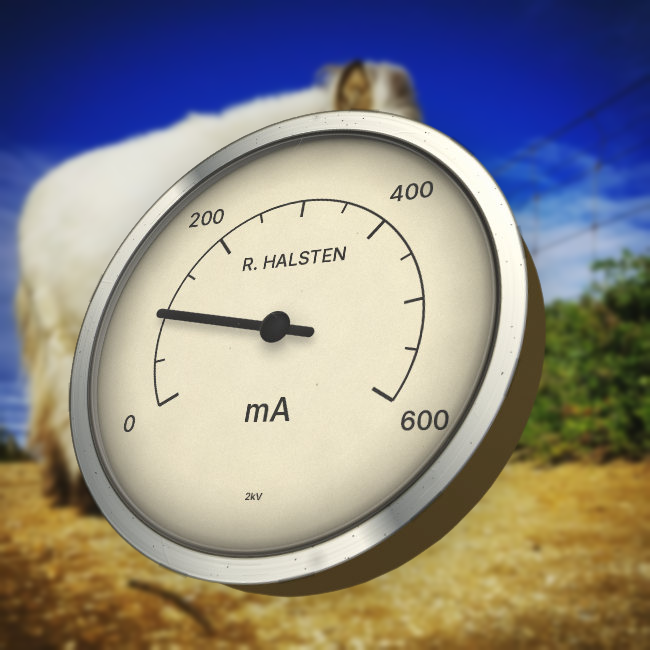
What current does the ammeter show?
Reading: 100 mA
